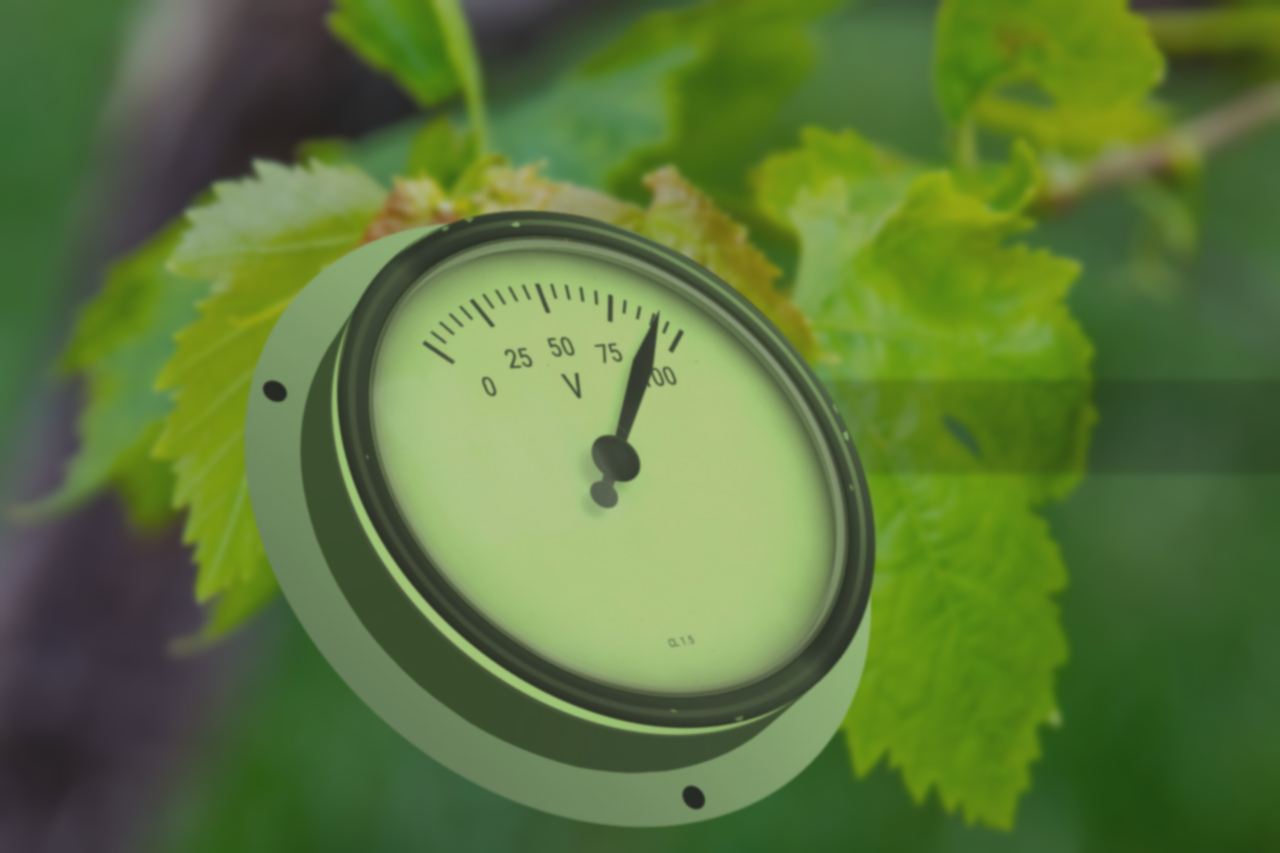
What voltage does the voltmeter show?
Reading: 90 V
